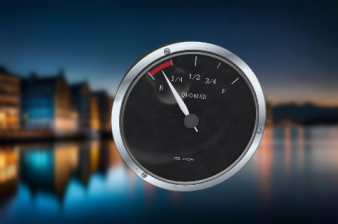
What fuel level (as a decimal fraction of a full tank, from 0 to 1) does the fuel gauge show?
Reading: 0.125
